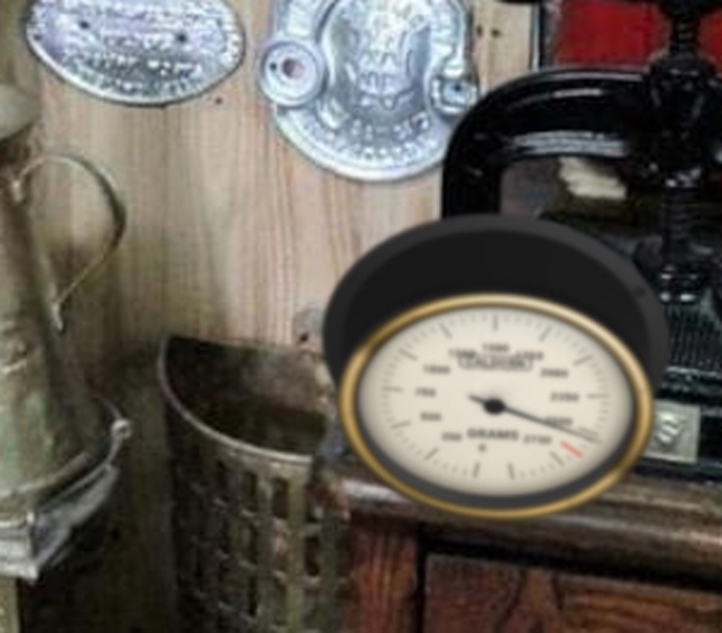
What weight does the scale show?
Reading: 2500 g
